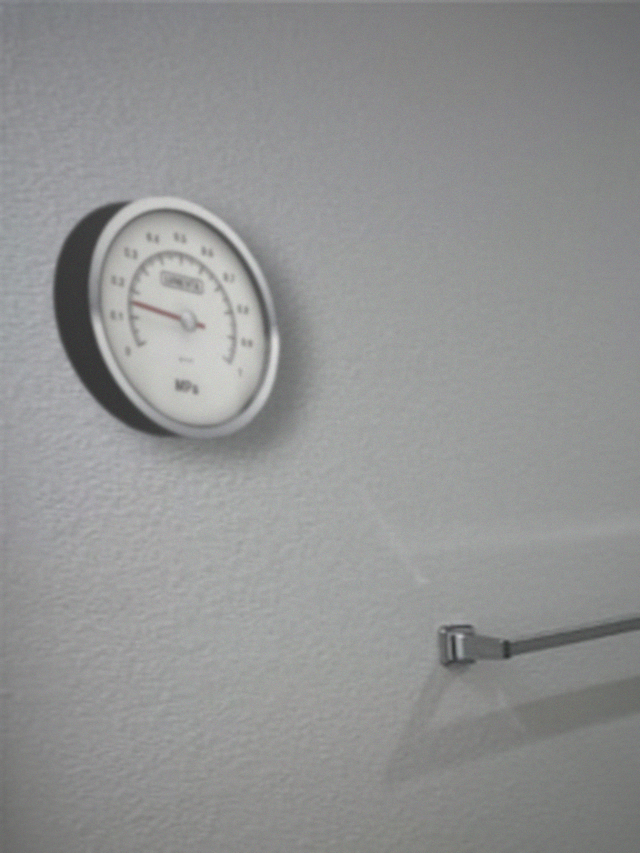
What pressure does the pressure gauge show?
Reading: 0.15 MPa
